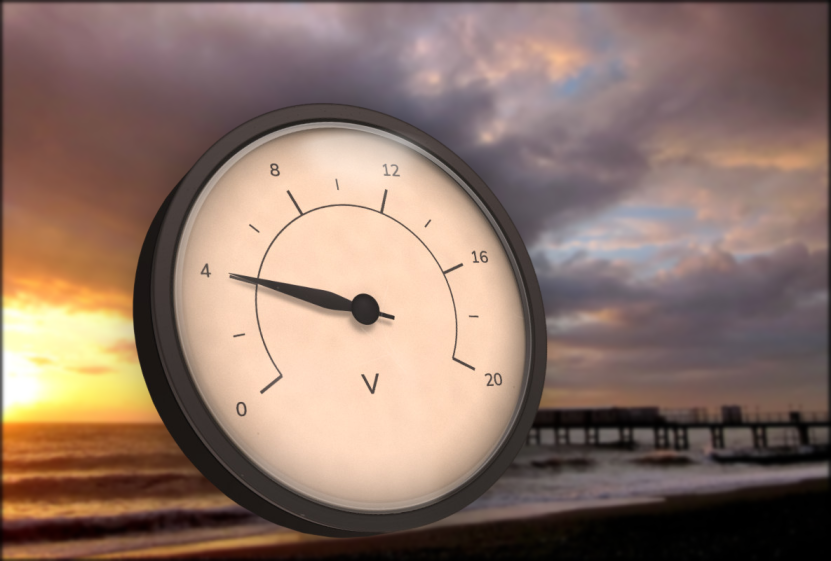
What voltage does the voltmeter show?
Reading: 4 V
